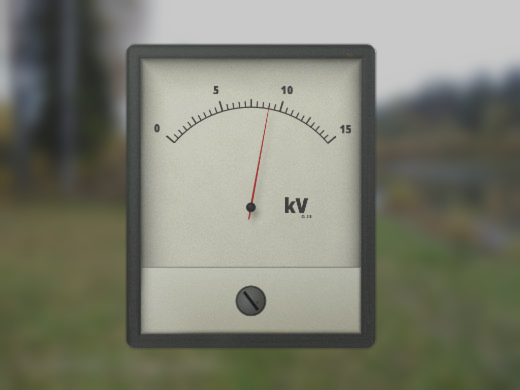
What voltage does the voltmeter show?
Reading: 9 kV
